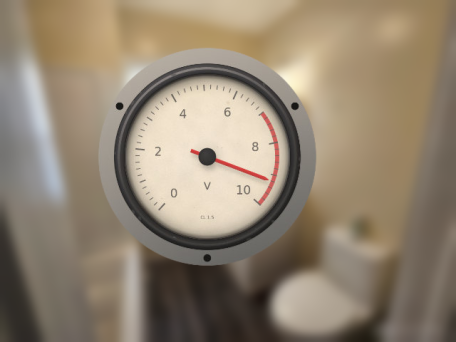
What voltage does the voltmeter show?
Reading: 9.2 V
